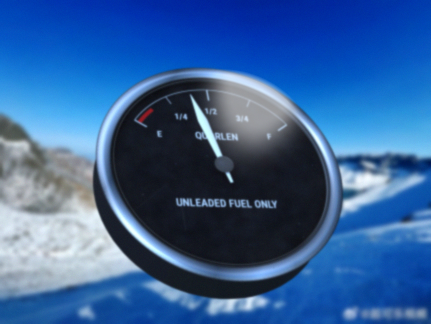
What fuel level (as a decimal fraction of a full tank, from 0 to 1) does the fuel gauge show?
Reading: 0.375
